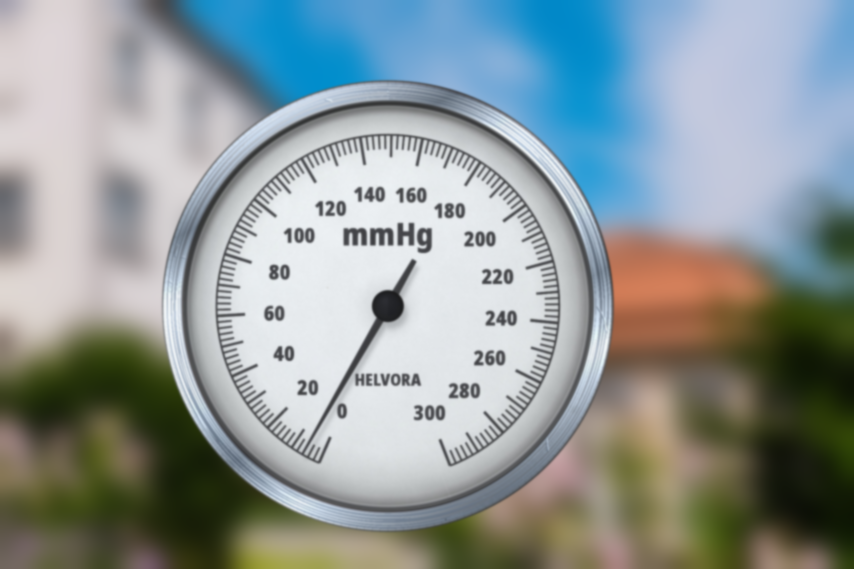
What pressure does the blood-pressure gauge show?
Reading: 6 mmHg
